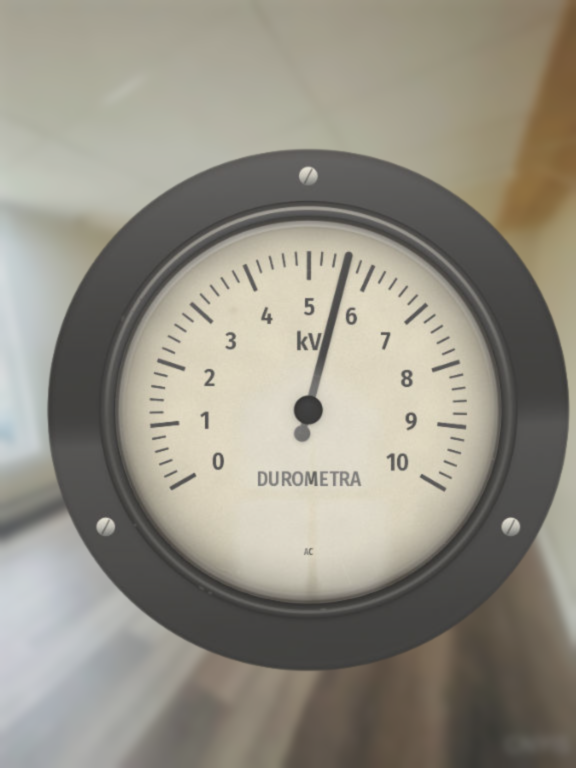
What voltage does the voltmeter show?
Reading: 5.6 kV
